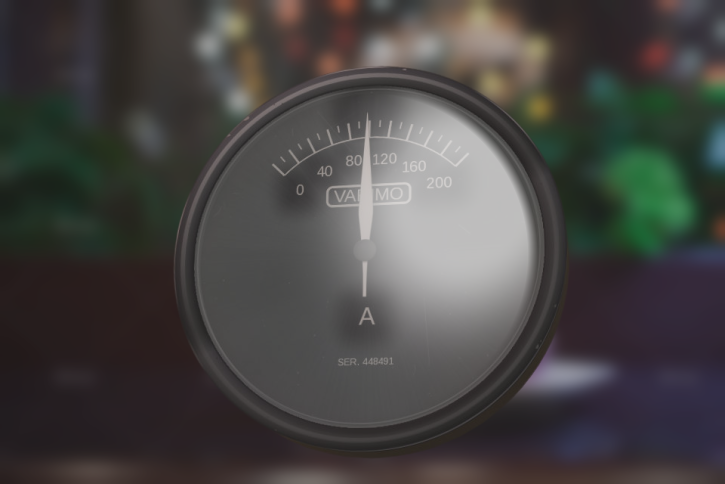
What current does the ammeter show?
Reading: 100 A
